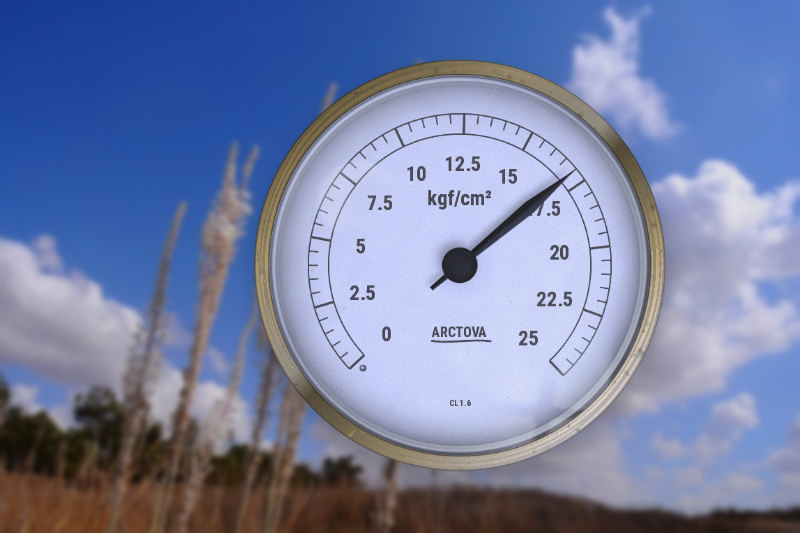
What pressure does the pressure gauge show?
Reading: 17 kg/cm²
